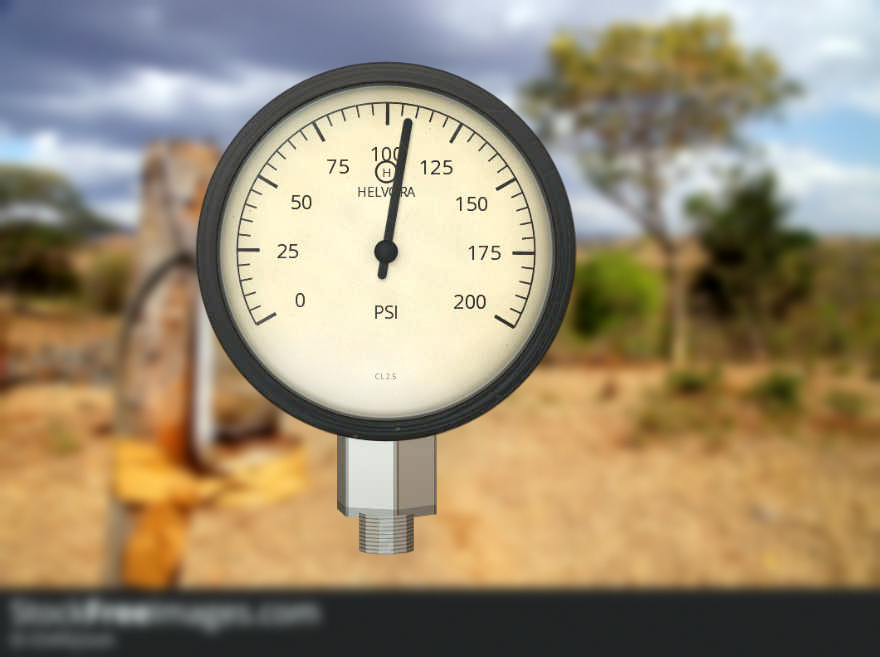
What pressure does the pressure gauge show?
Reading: 107.5 psi
